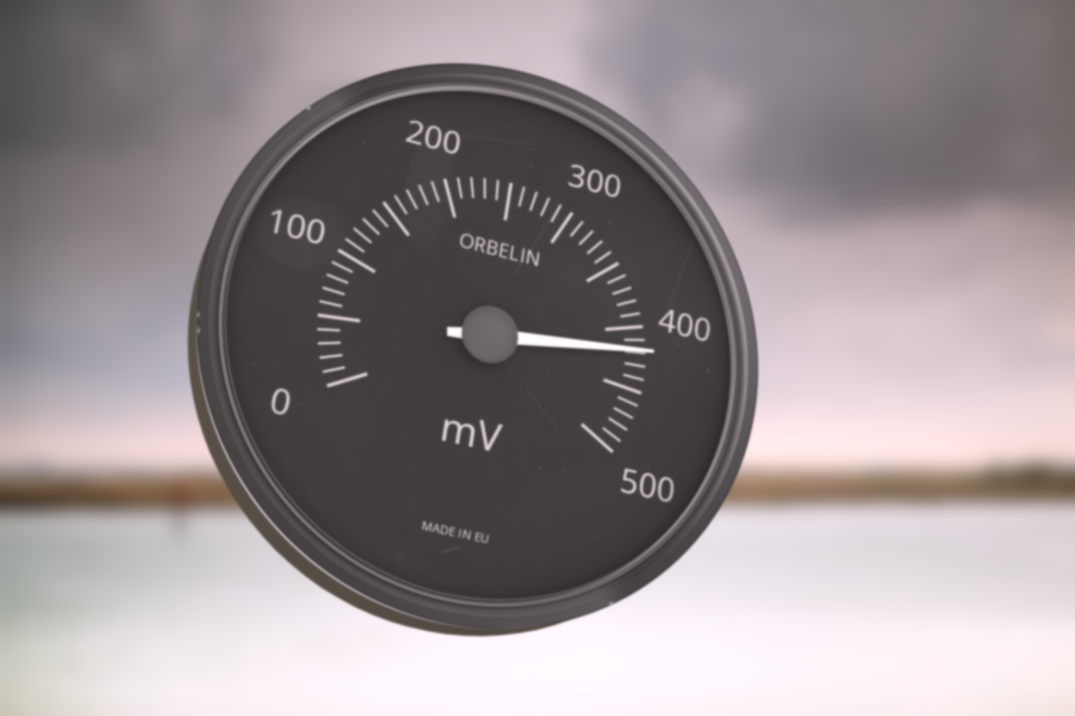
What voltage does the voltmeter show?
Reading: 420 mV
